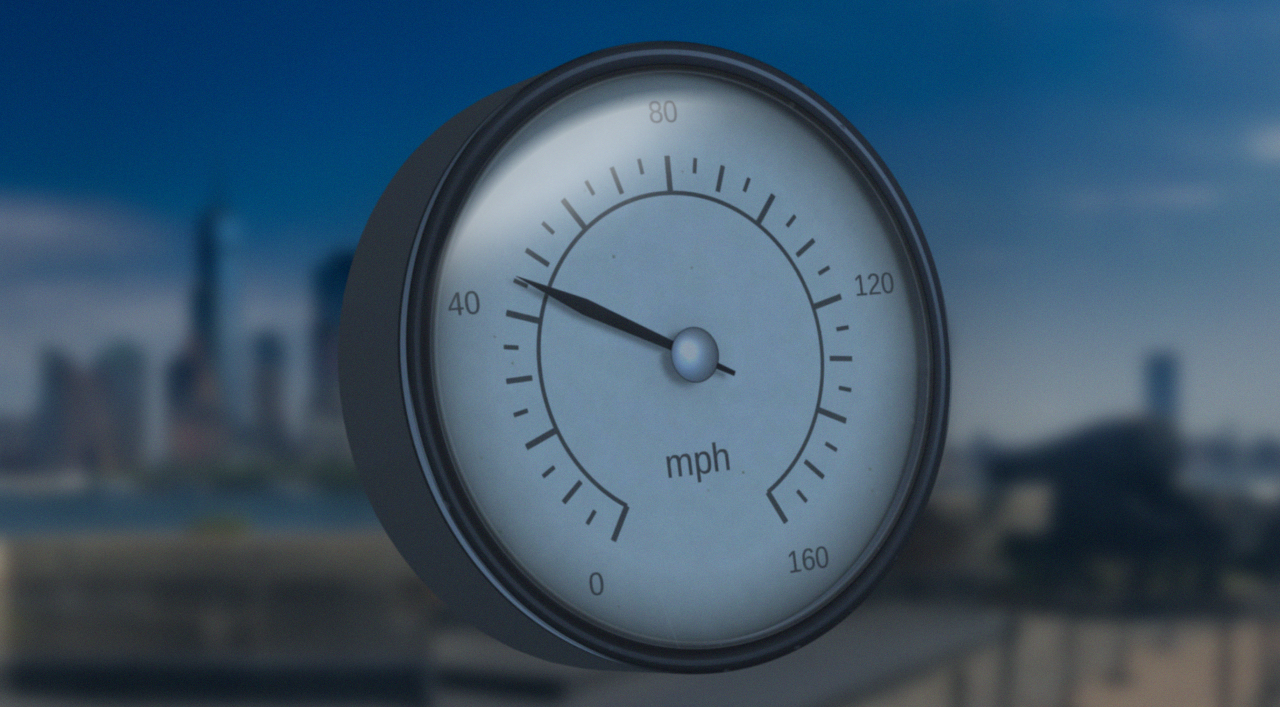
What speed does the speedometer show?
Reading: 45 mph
